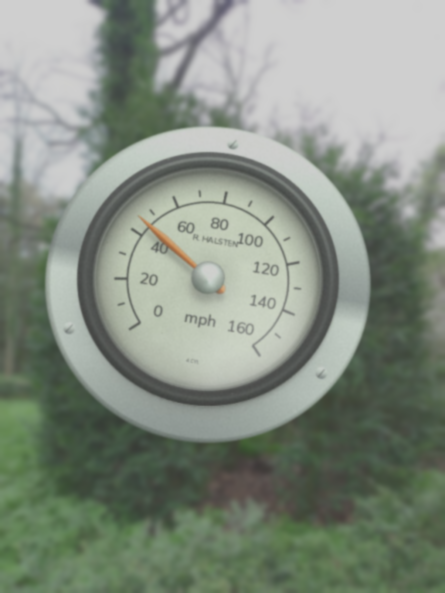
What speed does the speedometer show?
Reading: 45 mph
